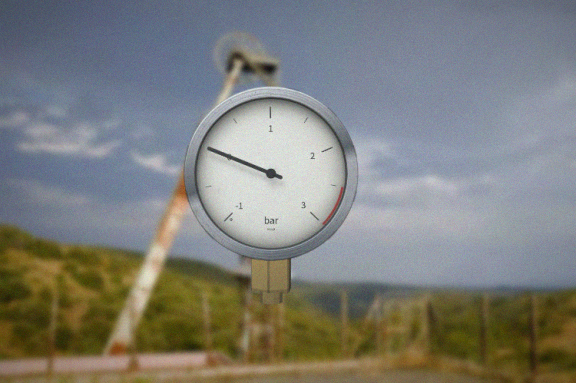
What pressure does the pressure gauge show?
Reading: 0 bar
